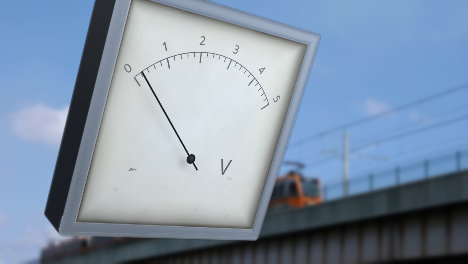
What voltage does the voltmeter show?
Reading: 0.2 V
